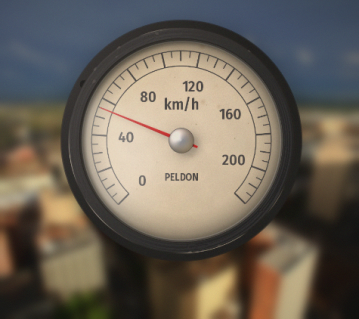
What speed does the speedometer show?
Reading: 55 km/h
